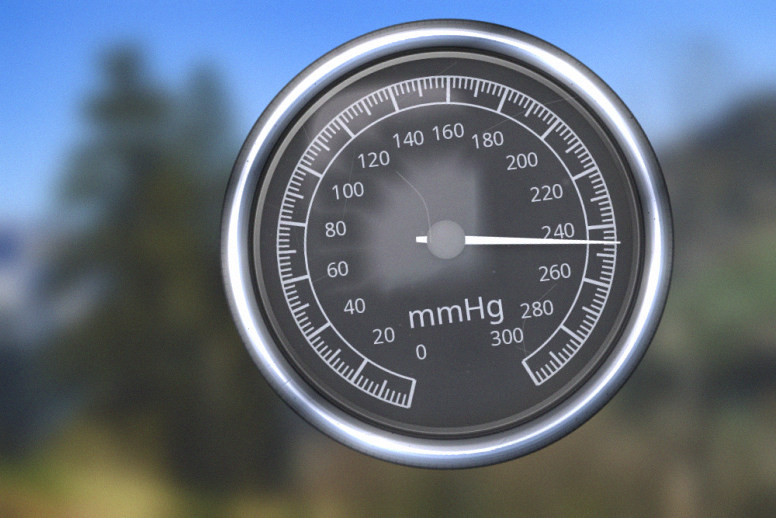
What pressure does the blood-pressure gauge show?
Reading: 246 mmHg
